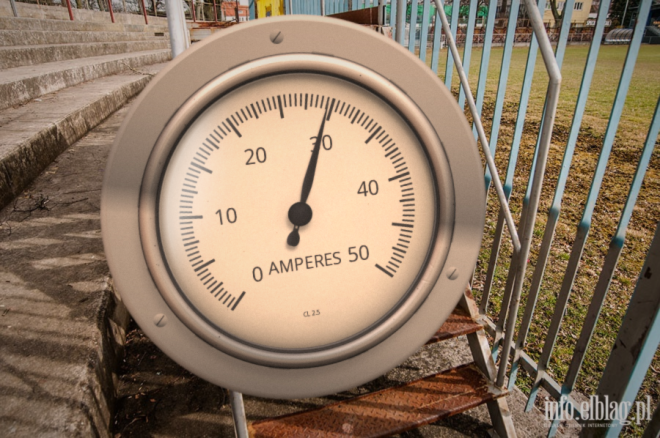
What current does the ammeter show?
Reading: 29.5 A
